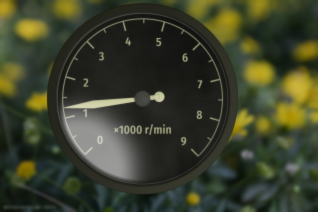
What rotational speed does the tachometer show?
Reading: 1250 rpm
